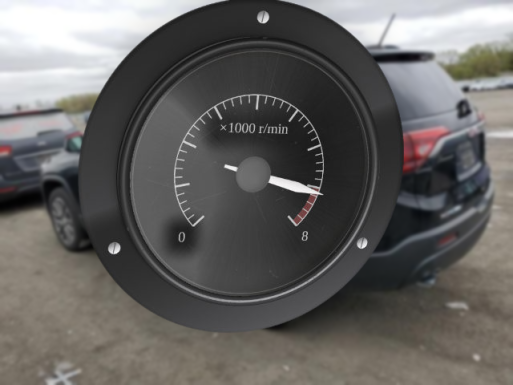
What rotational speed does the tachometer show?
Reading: 7100 rpm
